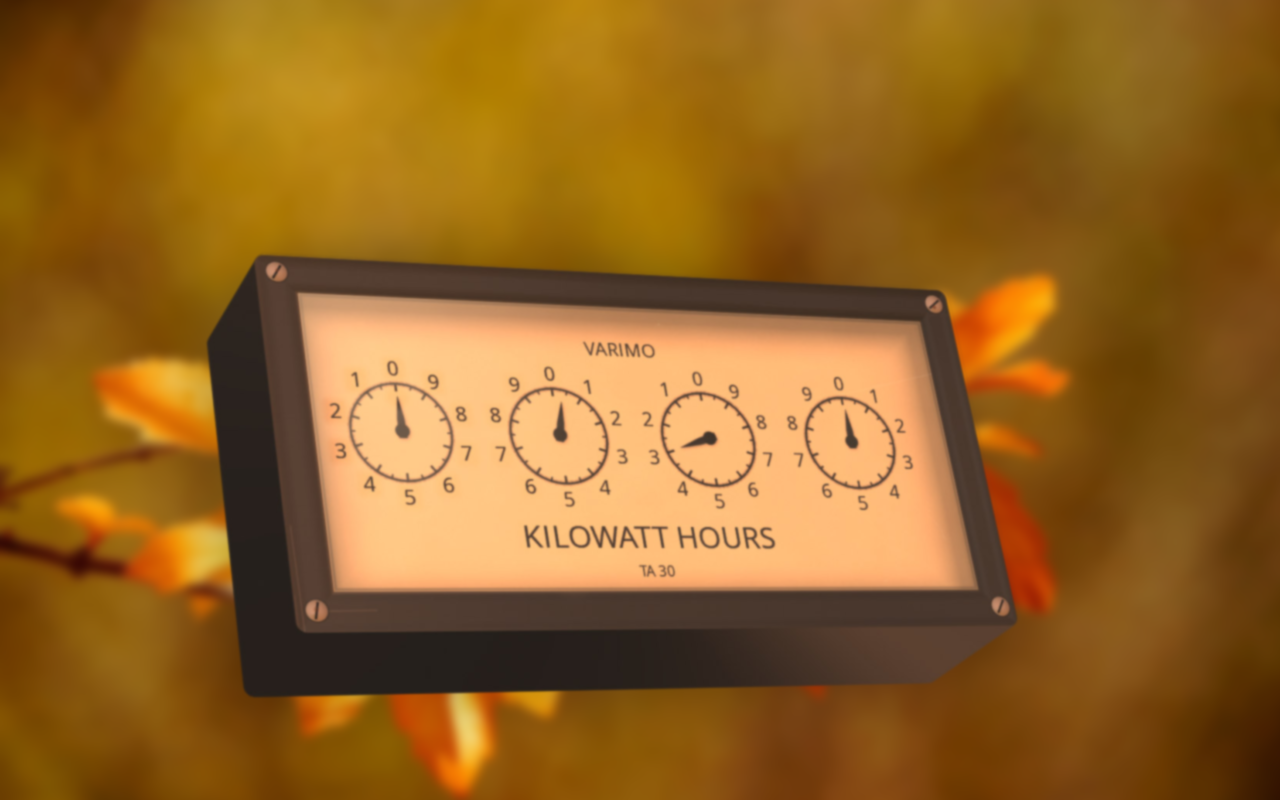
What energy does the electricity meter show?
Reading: 30 kWh
